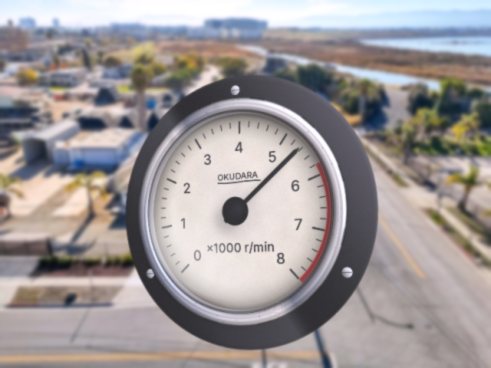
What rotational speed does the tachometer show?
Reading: 5400 rpm
